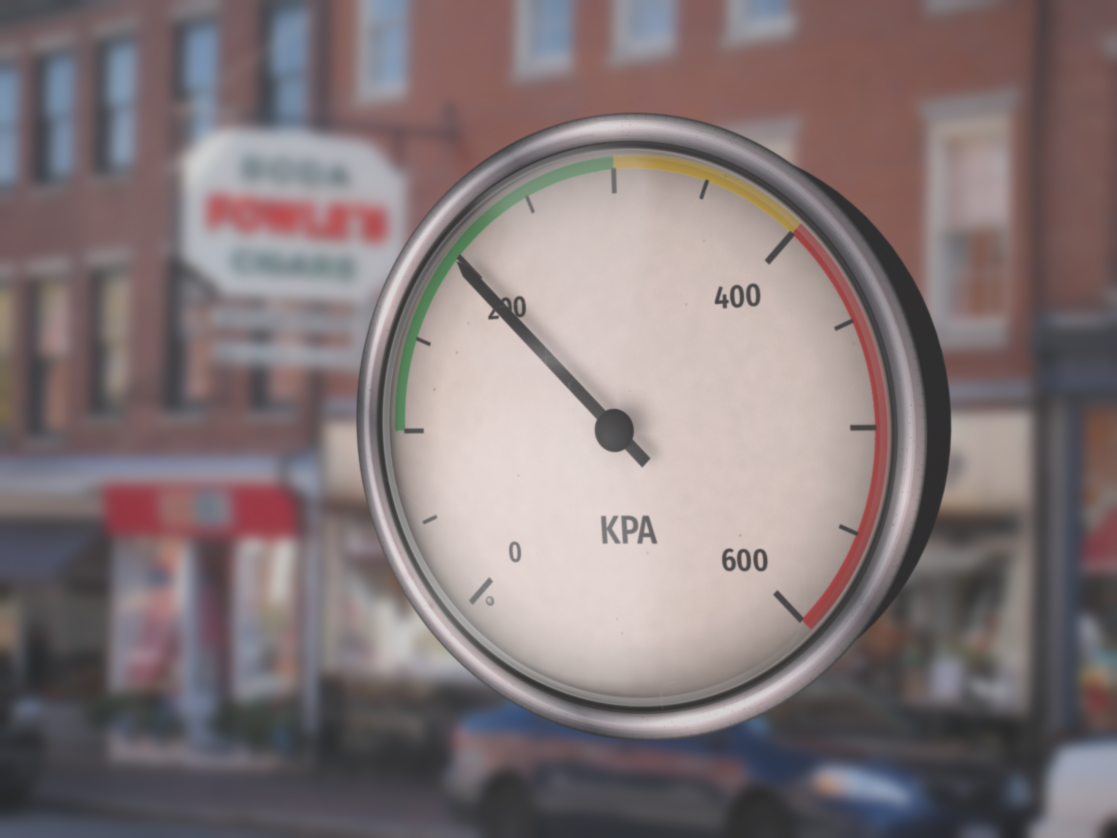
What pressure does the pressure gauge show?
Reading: 200 kPa
